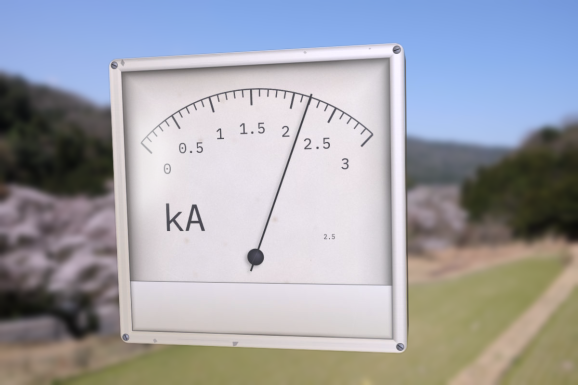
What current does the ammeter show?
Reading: 2.2 kA
